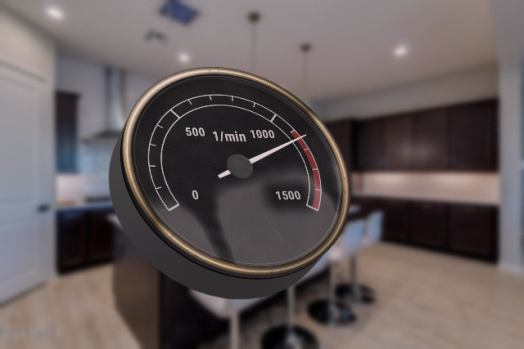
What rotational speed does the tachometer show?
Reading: 1150 rpm
